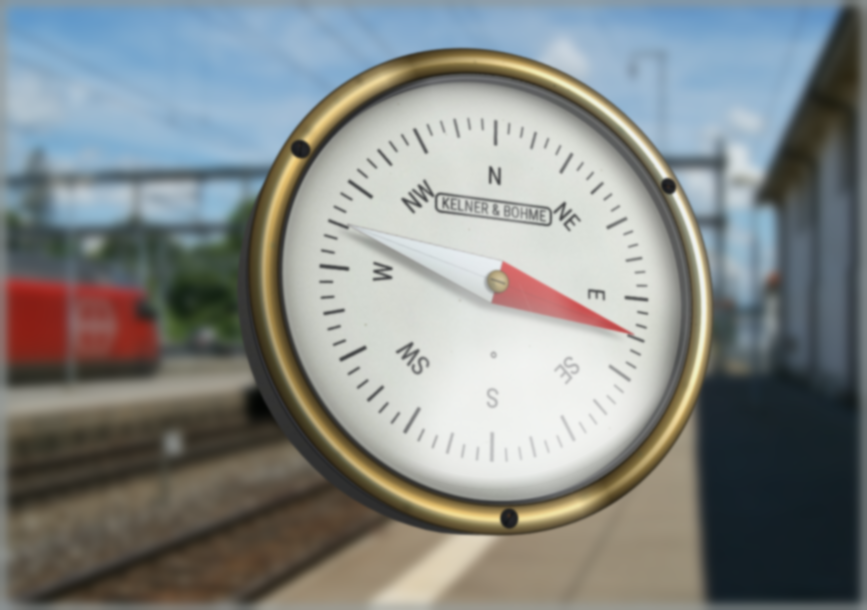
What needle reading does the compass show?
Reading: 105 °
